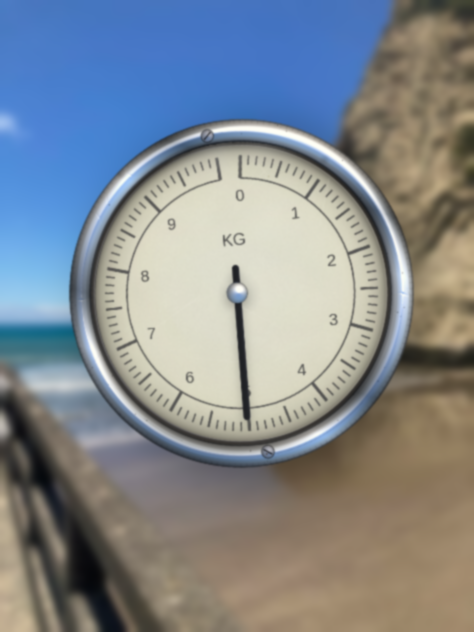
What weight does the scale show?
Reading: 5 kg
